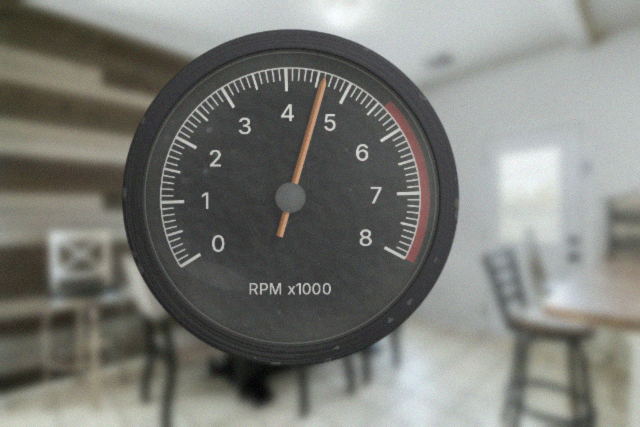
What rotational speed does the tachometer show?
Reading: 4600 rpm
